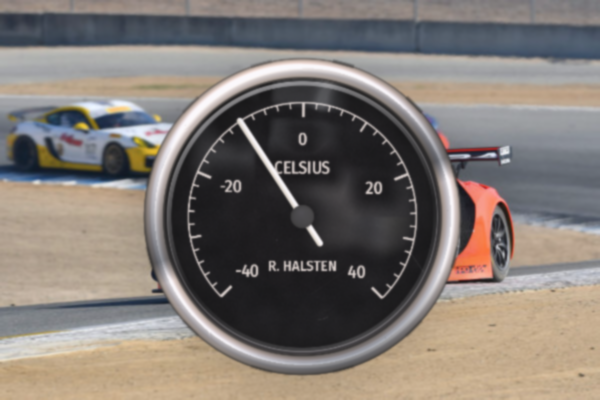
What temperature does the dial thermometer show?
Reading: -10 °C
